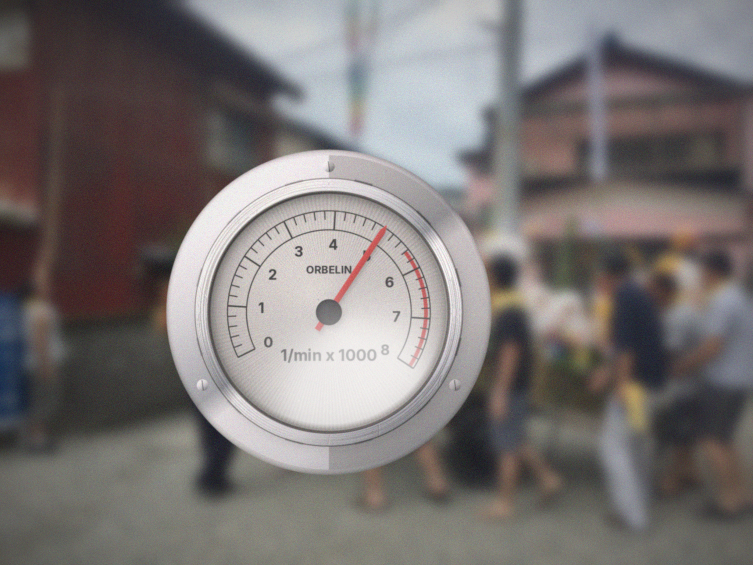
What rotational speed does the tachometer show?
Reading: 5000 rpm
